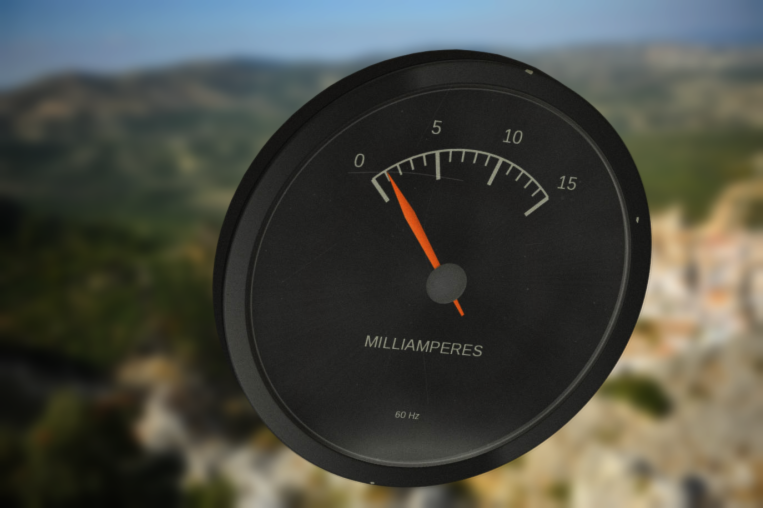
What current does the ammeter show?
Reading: 1 mA
